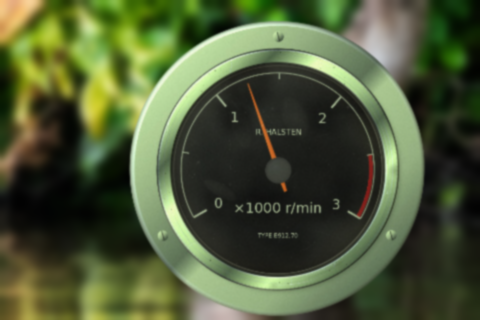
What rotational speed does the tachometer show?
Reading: 1250 rpm
